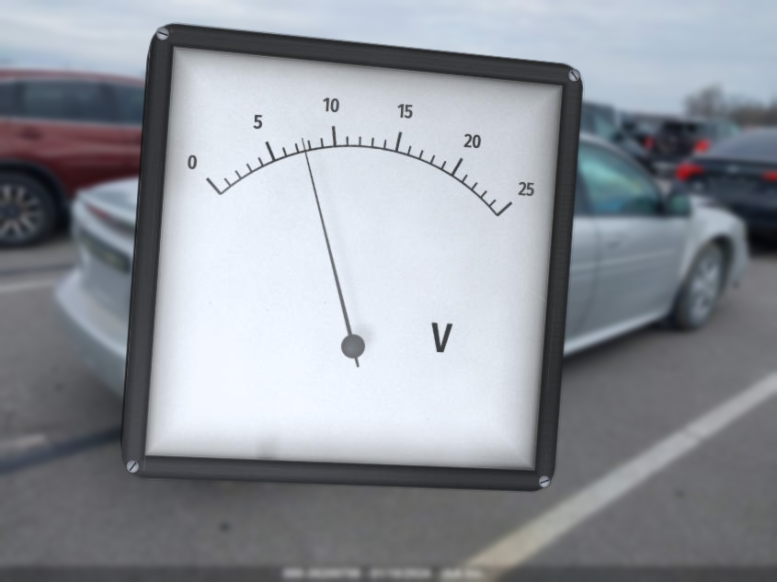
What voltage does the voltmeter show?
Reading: 7.5 V
